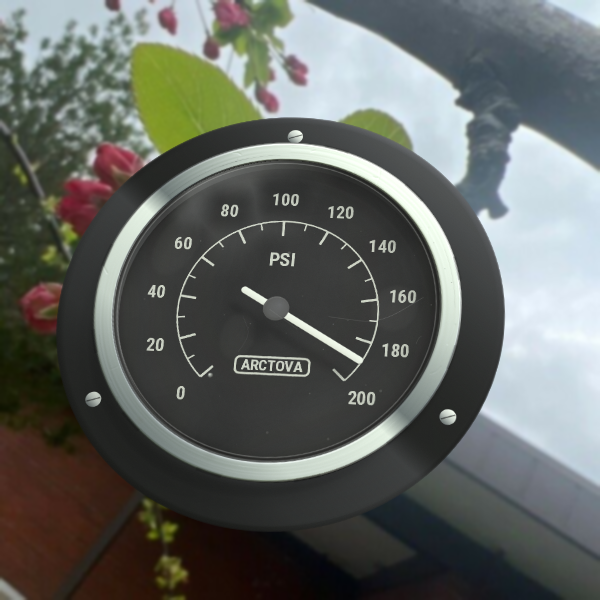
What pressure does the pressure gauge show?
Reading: 190 psi
